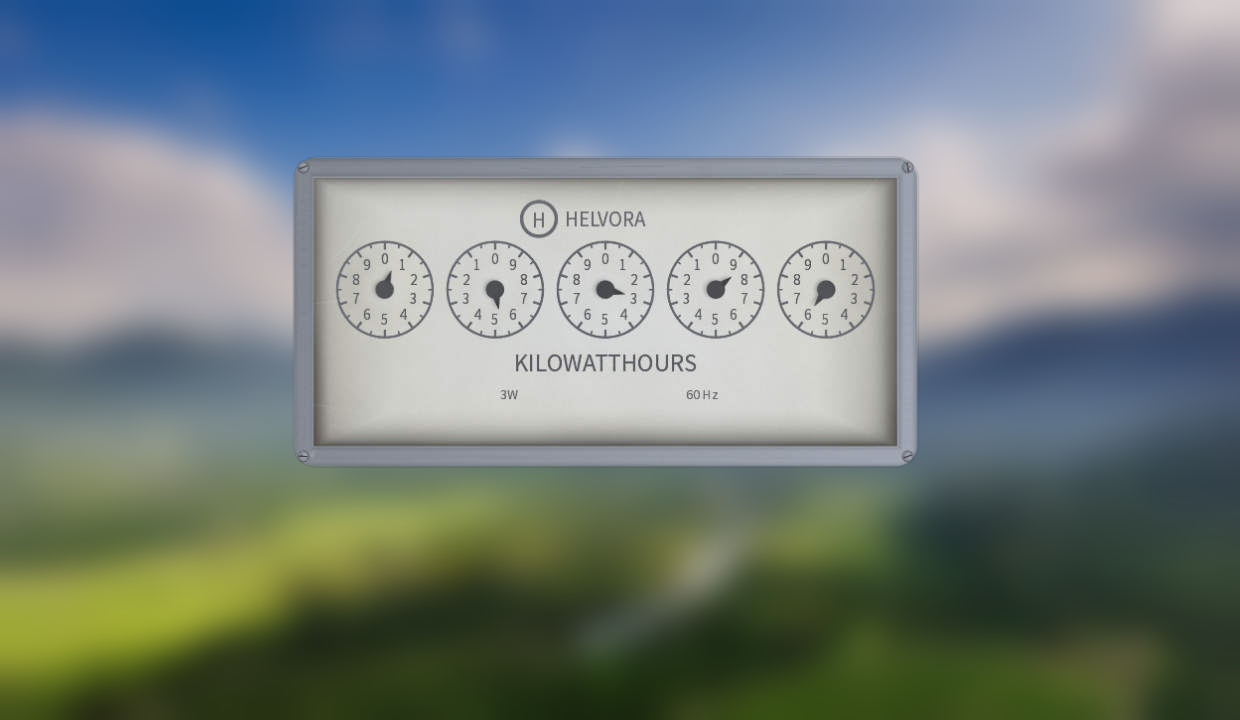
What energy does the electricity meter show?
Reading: 5286 kWh
